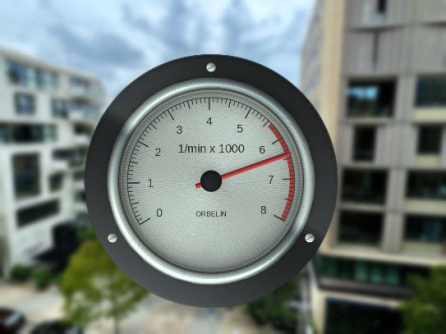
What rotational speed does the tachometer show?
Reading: 6400 rpm
